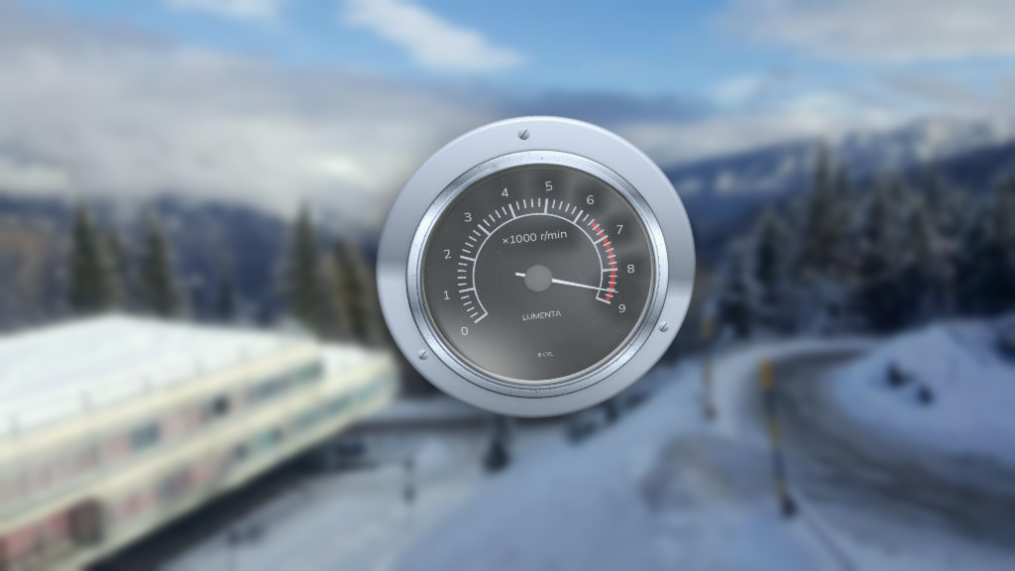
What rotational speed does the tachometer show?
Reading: 8600 rpm
